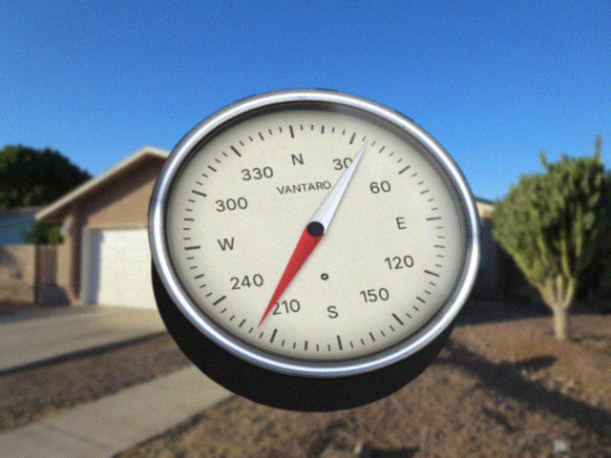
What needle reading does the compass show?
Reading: 217.5 °
